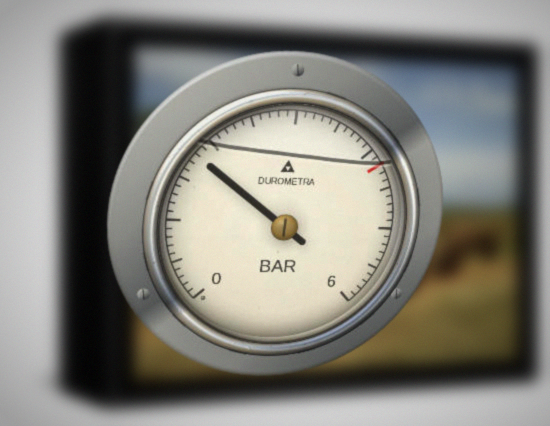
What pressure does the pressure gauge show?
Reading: 1.8 bar
